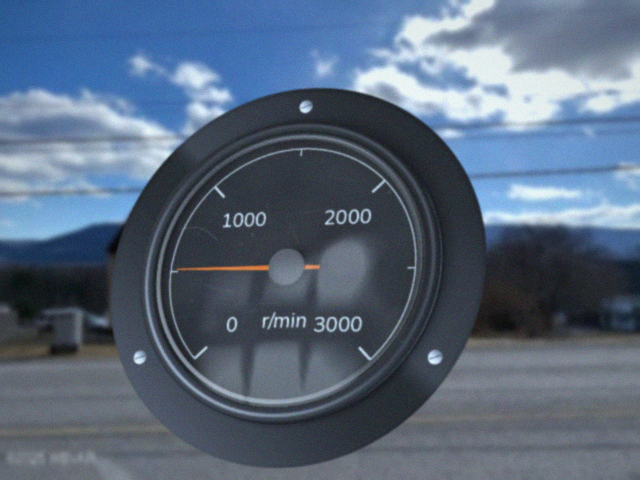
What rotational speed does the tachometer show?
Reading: 500 rpm
